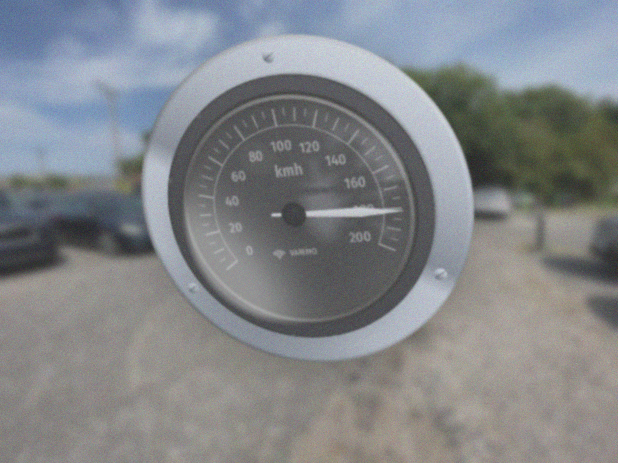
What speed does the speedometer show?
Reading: 180 km/h
